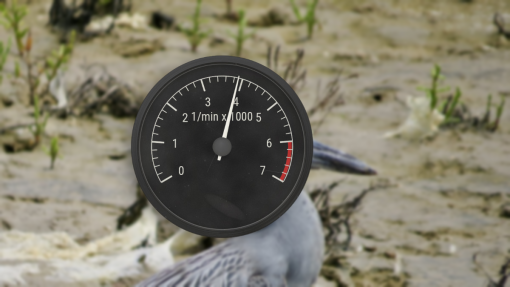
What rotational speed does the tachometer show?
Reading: 3900 rpm
